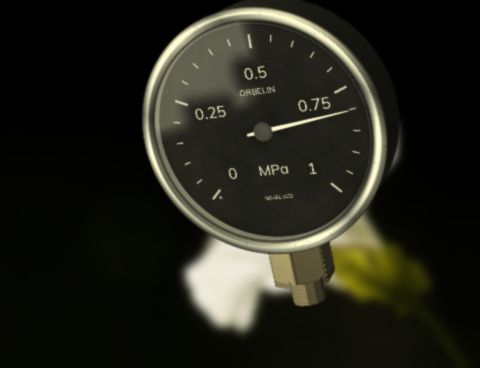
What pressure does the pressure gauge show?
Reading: 0.8 MPa
